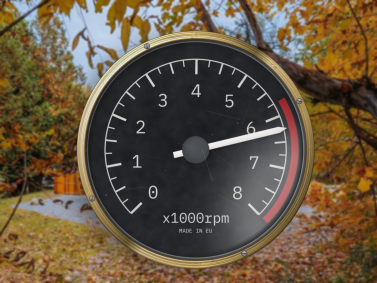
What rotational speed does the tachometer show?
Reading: 6250 rpm
